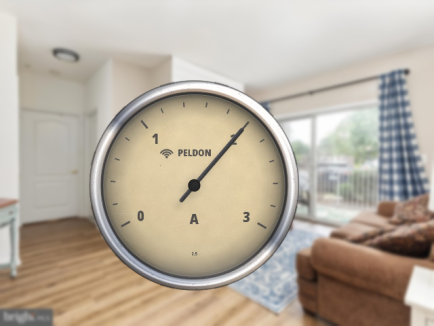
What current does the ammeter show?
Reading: 2 A
